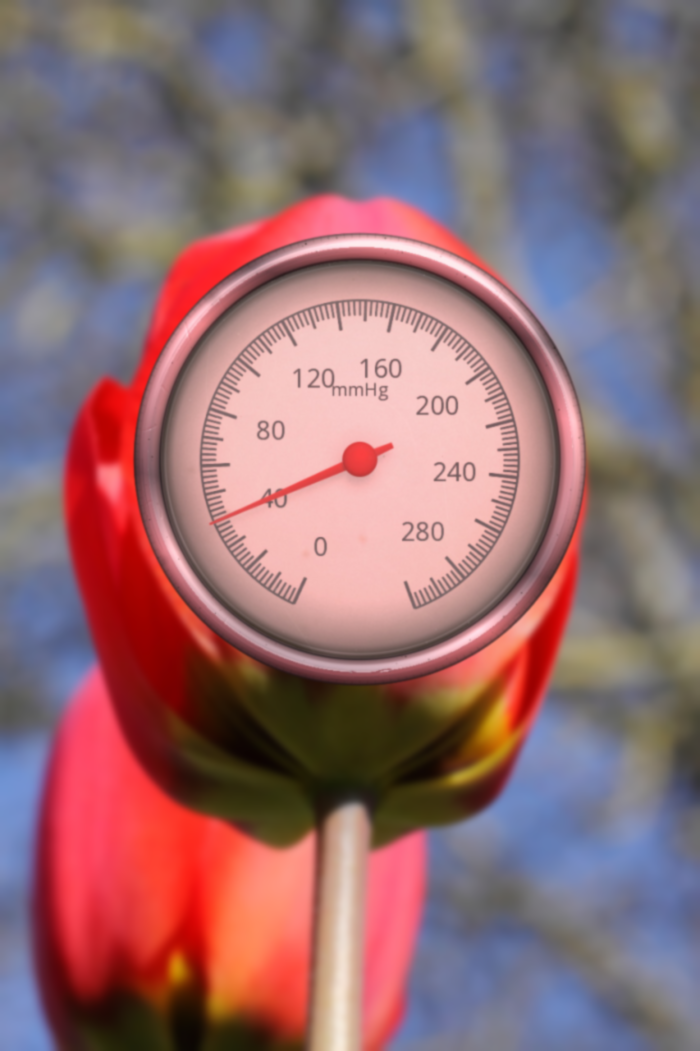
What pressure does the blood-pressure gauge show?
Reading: 40 mmHg
